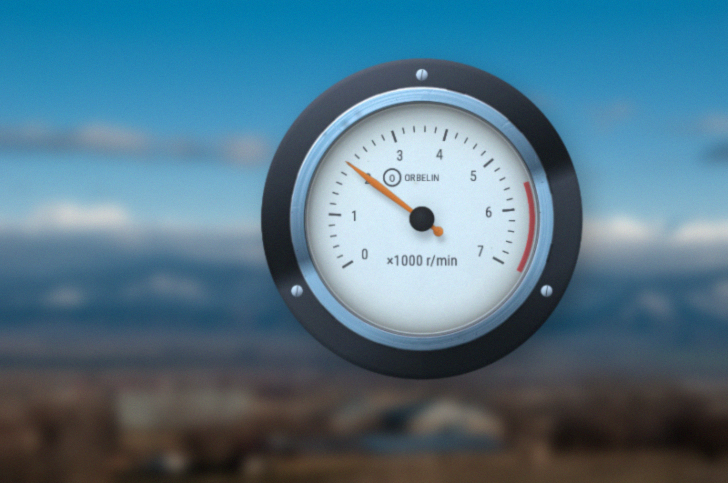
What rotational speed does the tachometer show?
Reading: 2000 rpm
